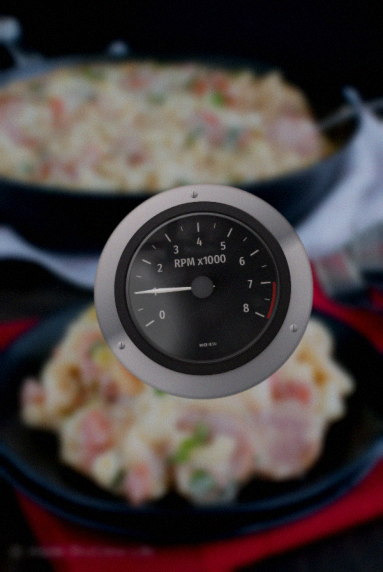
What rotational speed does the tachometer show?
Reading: 1000 rpm
